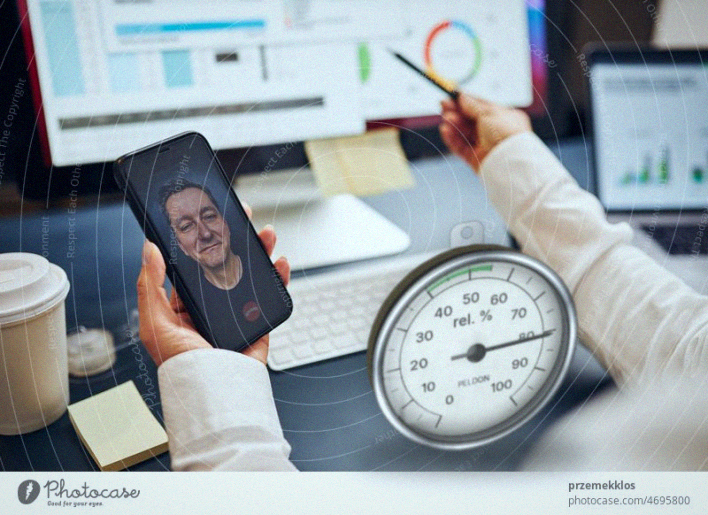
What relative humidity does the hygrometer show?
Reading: 80 %
